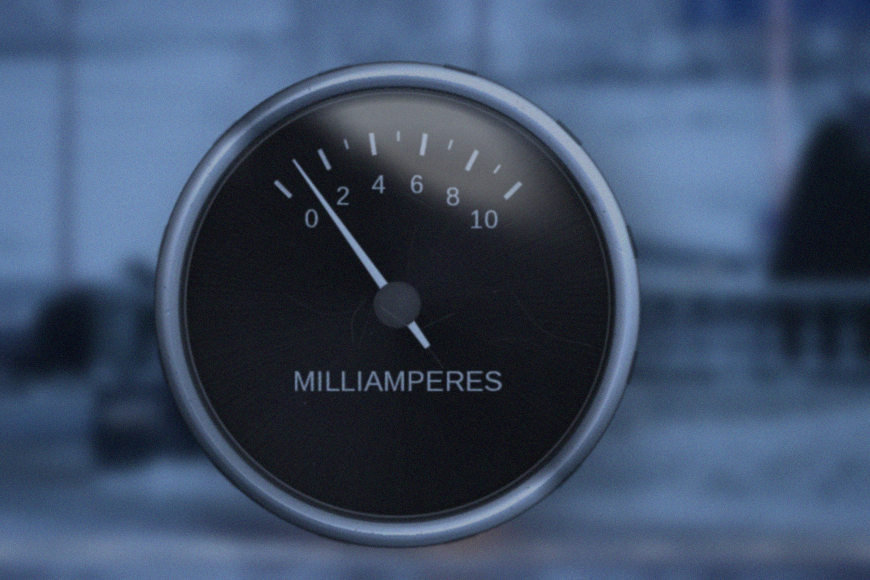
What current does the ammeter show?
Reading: 1 mA
